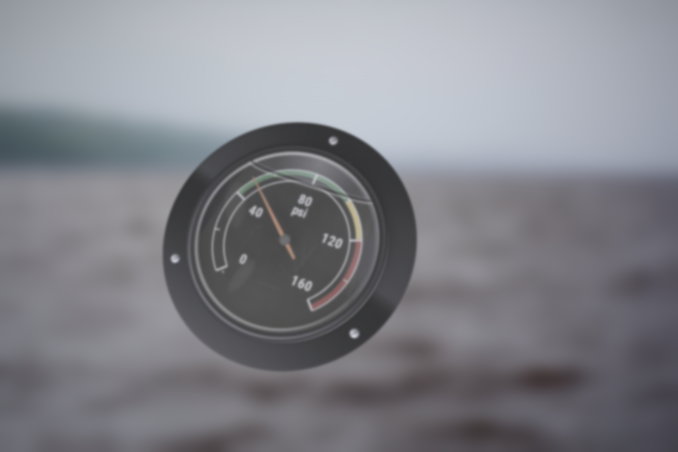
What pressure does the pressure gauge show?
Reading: 50 psi
